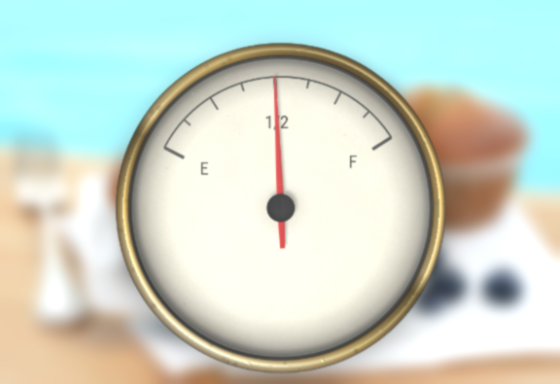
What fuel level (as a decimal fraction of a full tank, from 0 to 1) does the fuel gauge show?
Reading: 0.5
